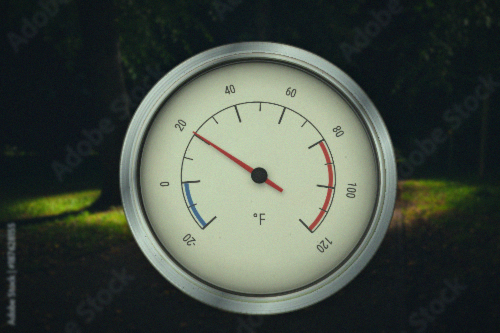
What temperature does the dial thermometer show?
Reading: 20 °F
